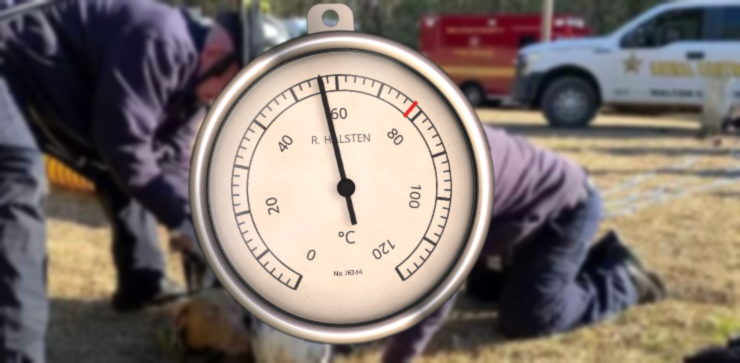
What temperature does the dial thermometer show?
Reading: 56 °C
